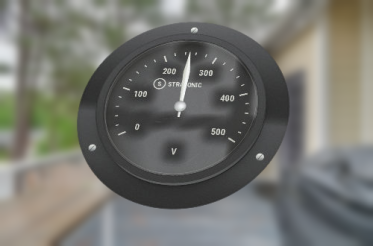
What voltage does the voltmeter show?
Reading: 250 V
